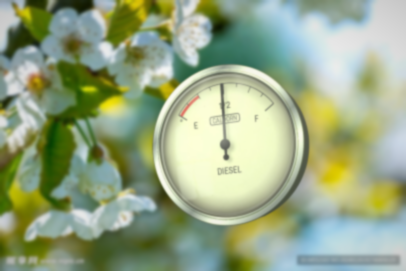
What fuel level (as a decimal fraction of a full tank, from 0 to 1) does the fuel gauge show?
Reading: 0.5
